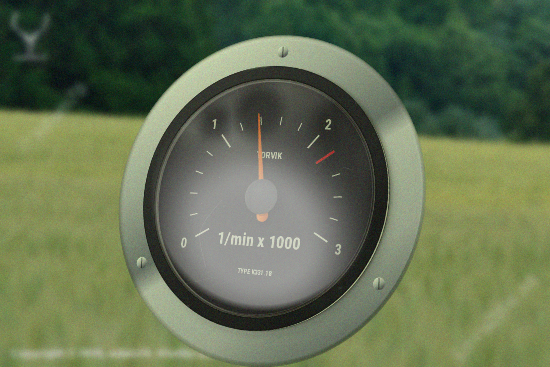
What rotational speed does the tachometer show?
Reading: 1400 rpm
